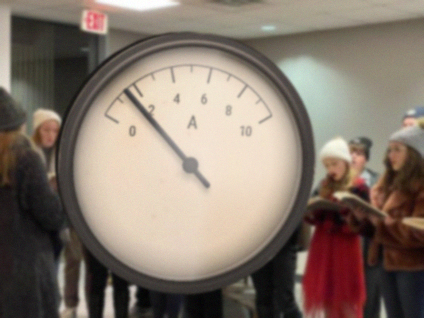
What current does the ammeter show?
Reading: 1.5 A
